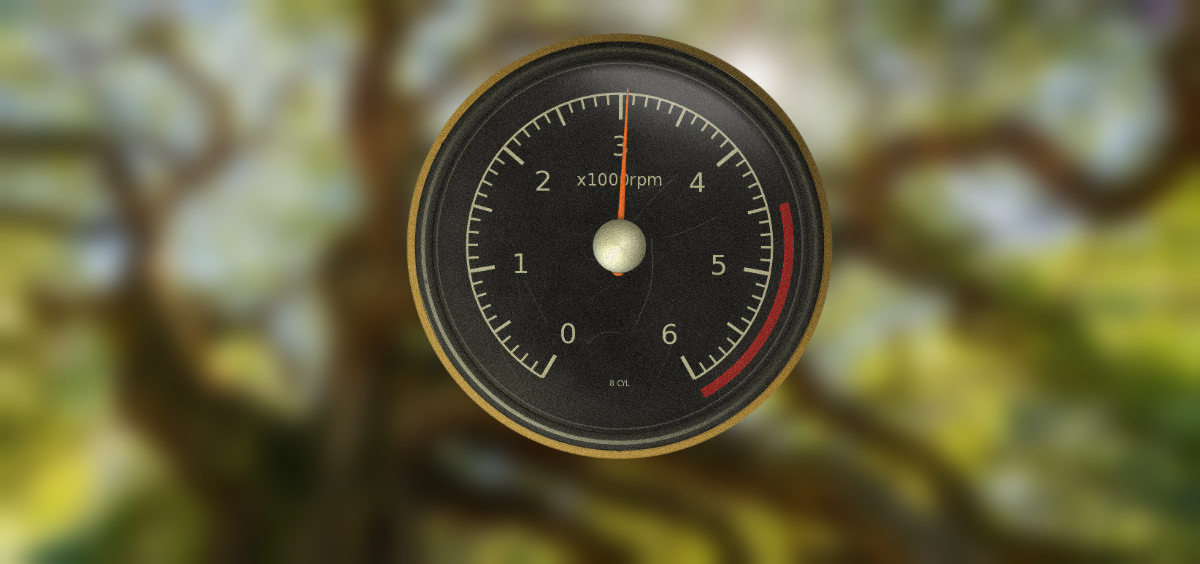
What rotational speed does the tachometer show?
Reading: 3050 rpm
